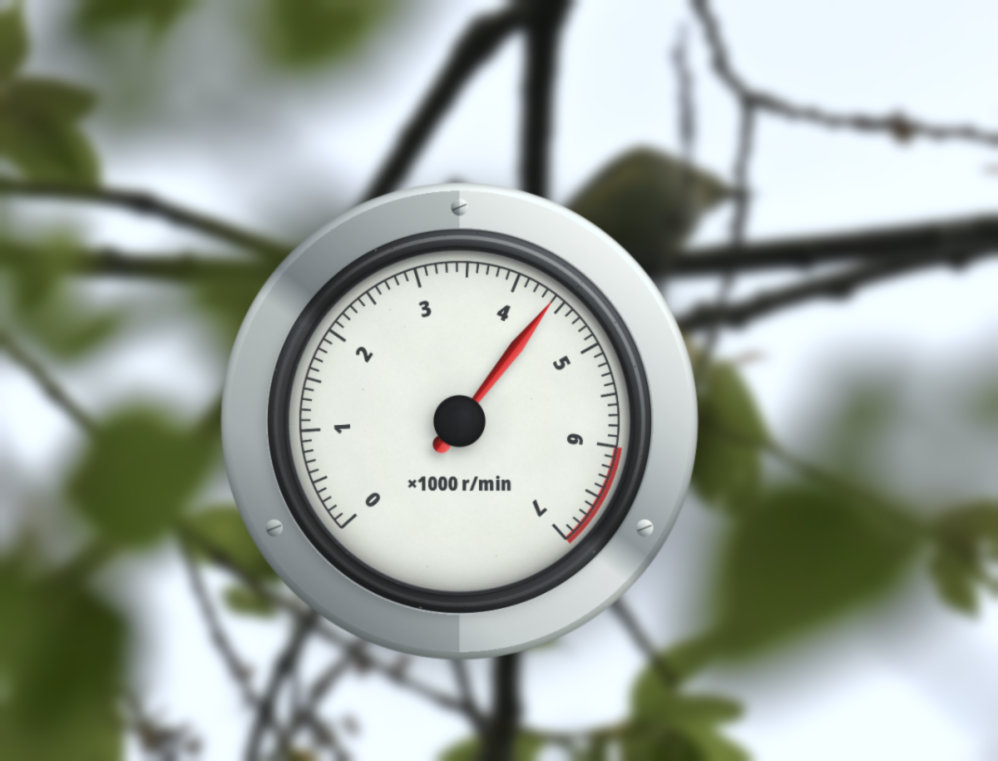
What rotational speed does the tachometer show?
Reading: 4400 rpm
